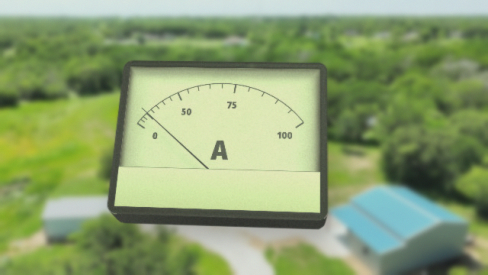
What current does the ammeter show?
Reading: 25 A
